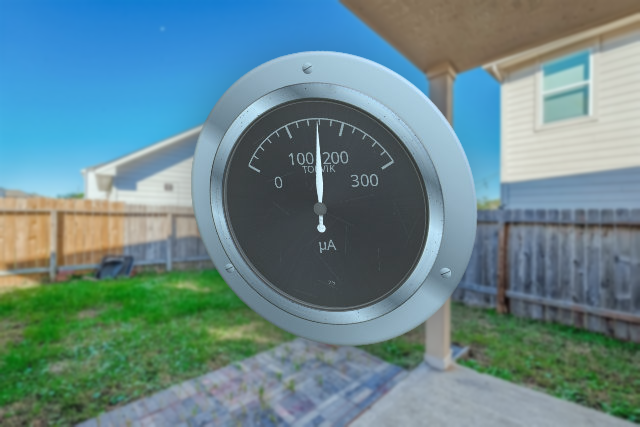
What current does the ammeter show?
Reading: 160 µA
